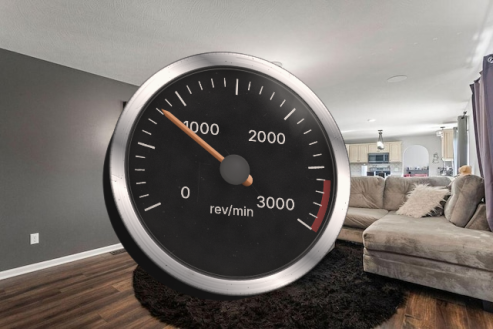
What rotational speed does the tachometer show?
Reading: 800 rpm
